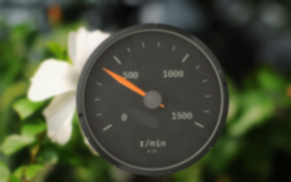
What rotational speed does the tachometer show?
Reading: 400 rpm
